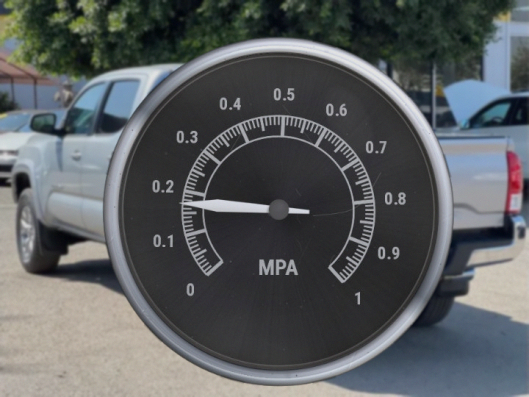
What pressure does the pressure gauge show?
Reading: 0.17 MPa
